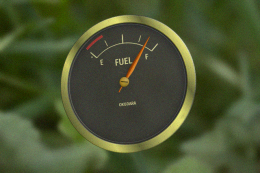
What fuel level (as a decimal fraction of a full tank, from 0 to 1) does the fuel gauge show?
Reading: 0.875
